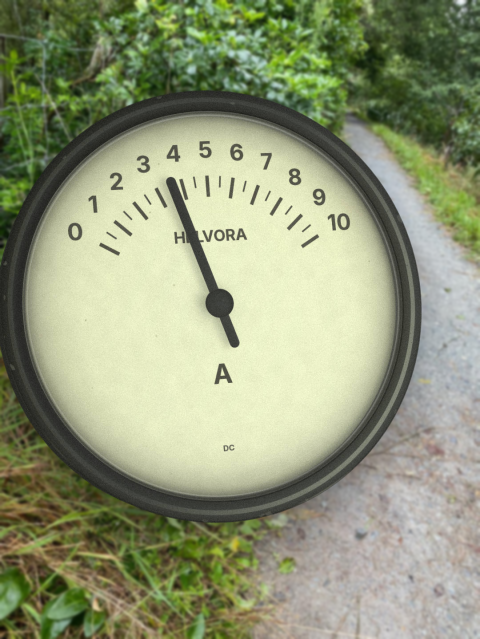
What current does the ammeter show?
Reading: 3.5 A
